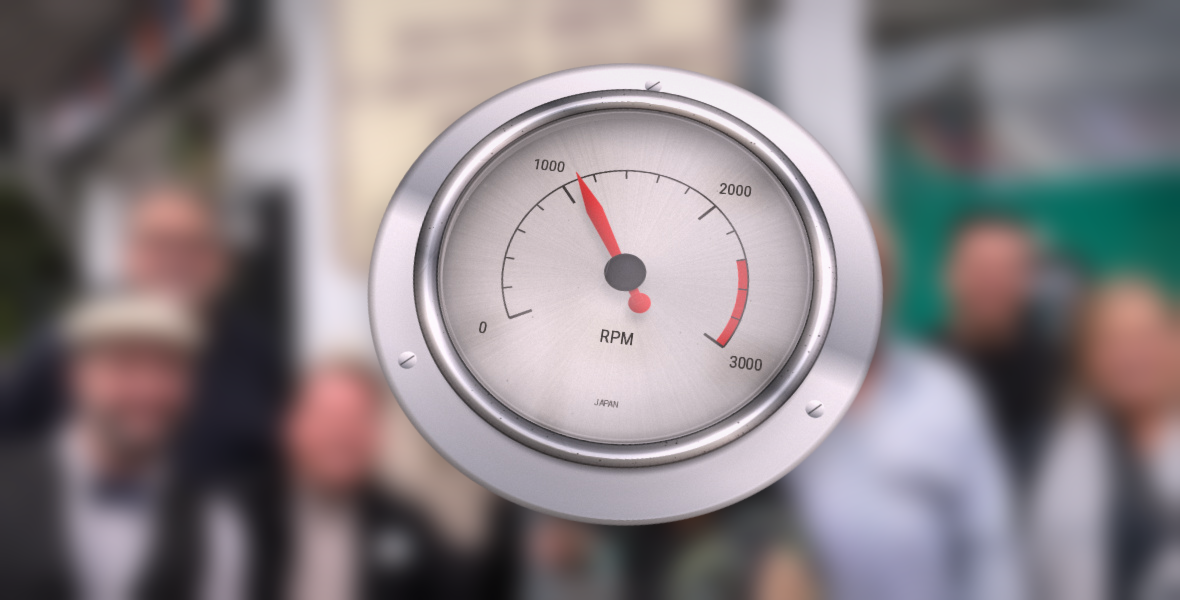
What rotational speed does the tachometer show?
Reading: 1100 rpm
